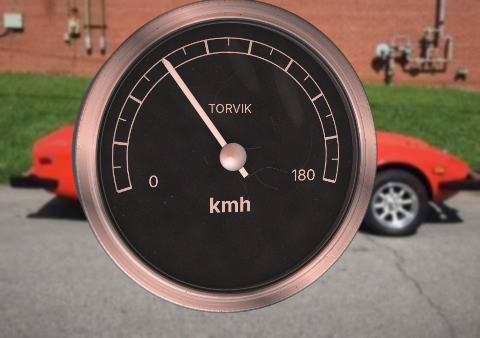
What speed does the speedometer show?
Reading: 60 km/h
